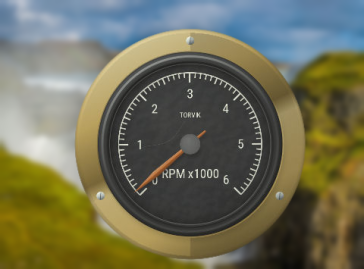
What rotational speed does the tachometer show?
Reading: 100 rpm
